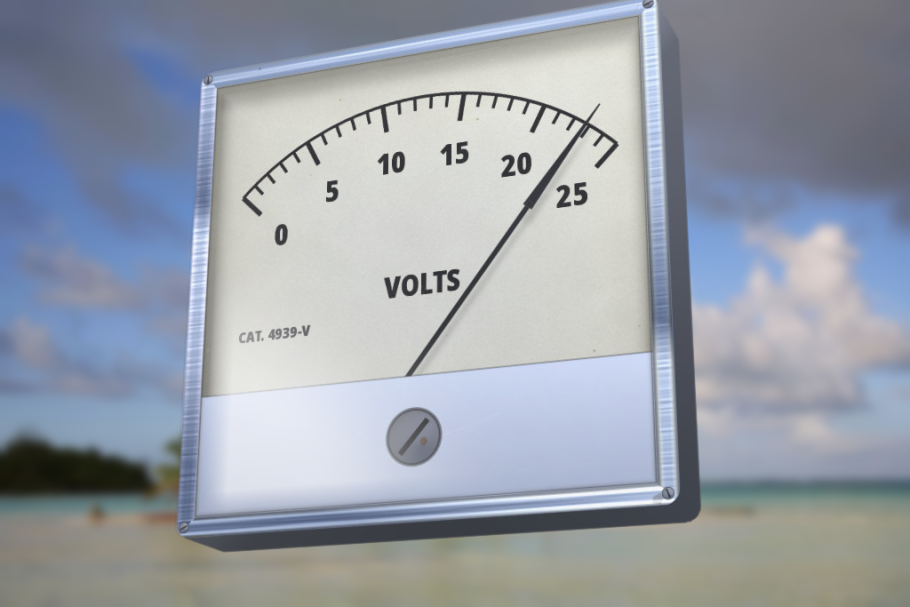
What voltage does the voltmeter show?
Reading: 23 V
